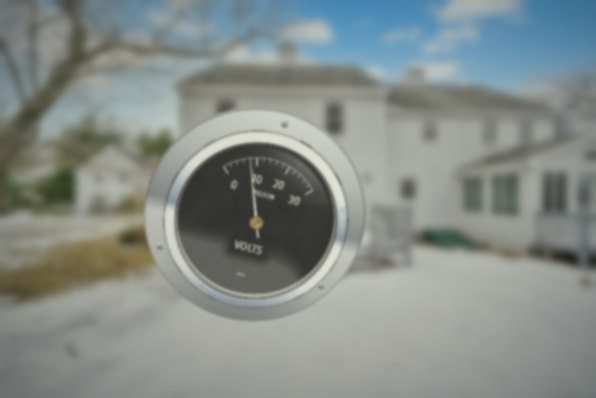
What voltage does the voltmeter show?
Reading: 8 V
